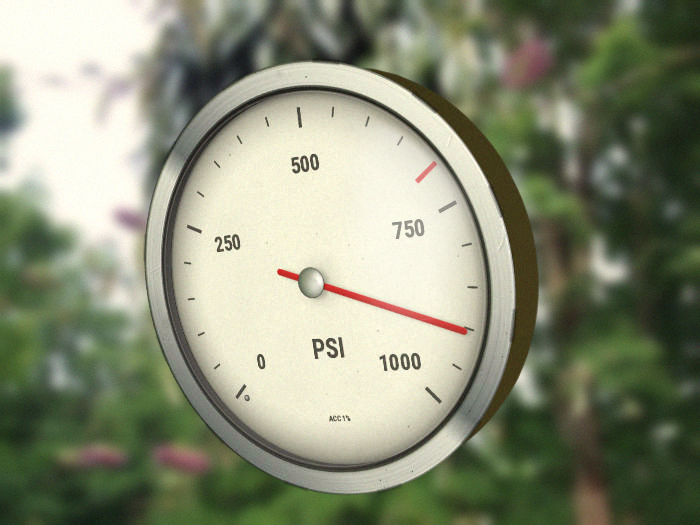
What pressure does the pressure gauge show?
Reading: 900 psi
